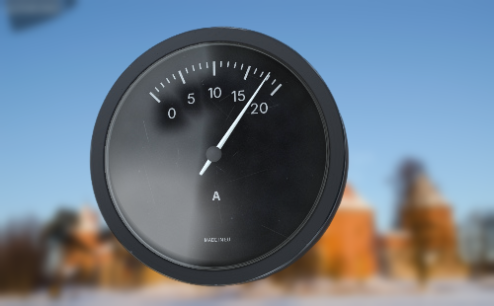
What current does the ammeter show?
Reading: 18 A
